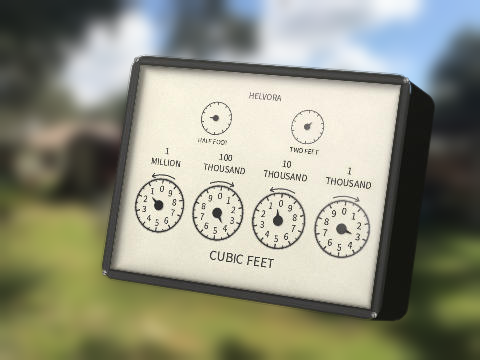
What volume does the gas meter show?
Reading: 140300 ft³
